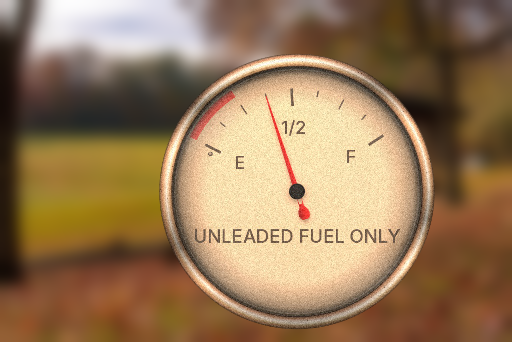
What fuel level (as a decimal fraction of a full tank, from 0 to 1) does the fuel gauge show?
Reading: 0.375
